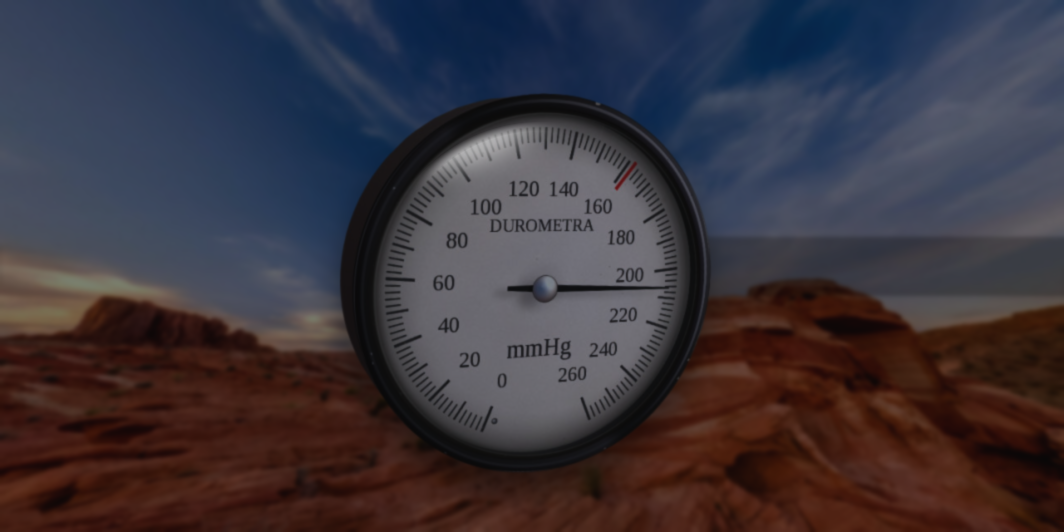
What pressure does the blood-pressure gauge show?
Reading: 206 mmHg
